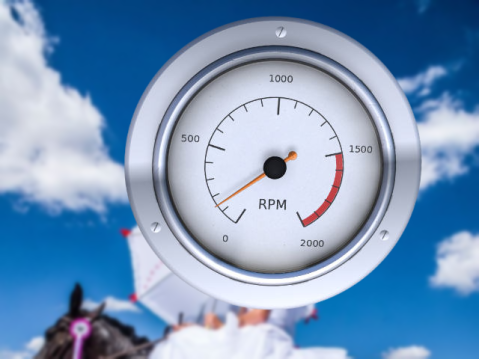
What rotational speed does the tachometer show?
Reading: 150 rpm
